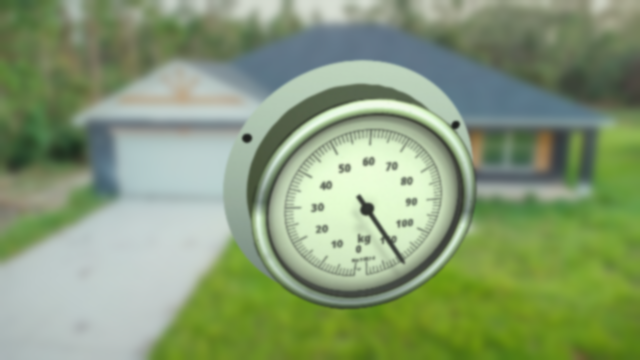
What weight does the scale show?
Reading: 110 kg
